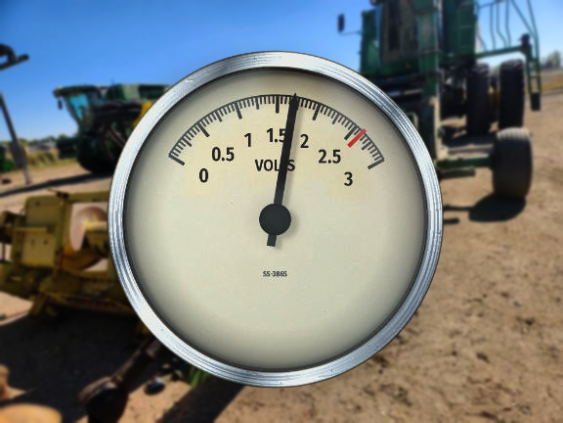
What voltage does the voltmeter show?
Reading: 1.7 V
